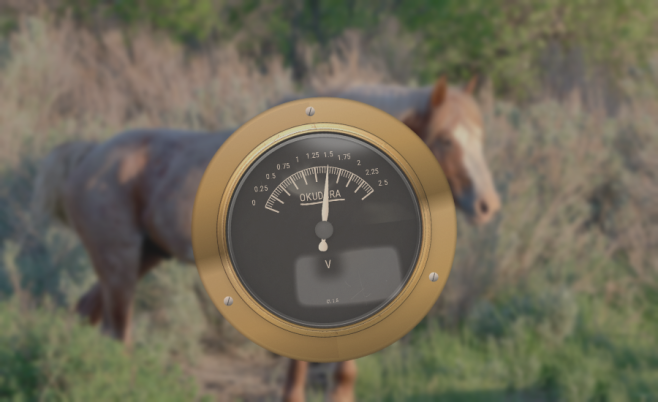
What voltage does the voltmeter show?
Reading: 1.5 V
